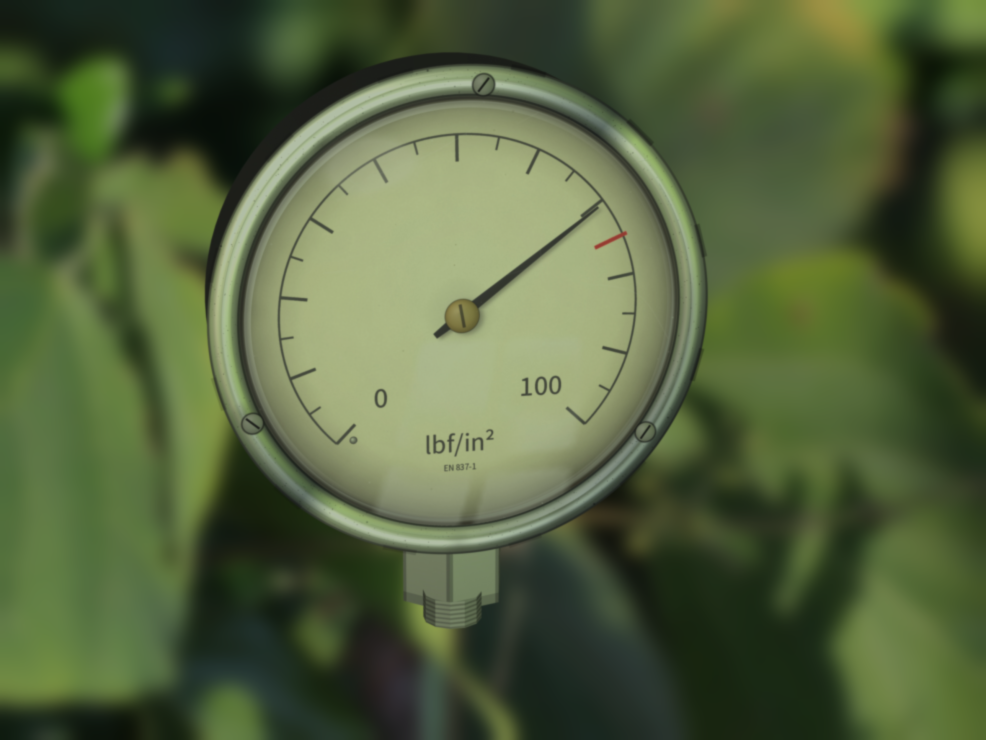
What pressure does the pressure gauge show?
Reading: 70 psi
